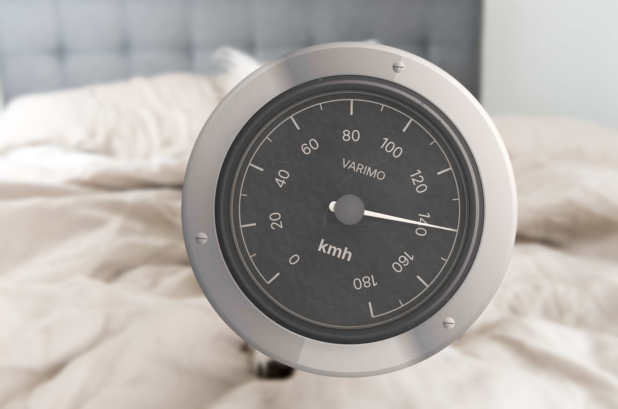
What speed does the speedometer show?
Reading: 140 km/h
